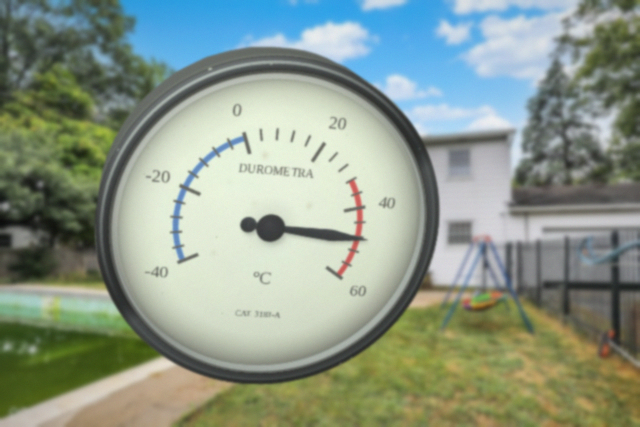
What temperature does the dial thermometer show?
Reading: 48 °C
